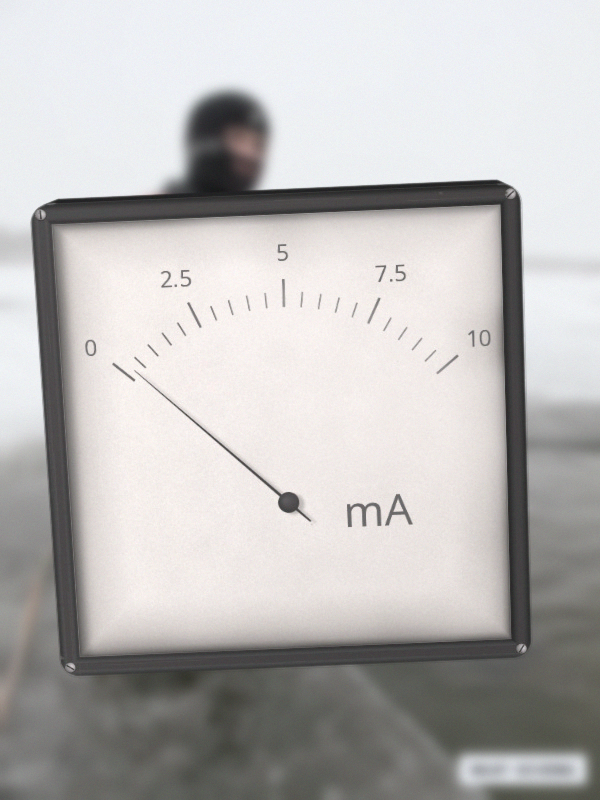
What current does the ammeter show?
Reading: 0.25 mA
